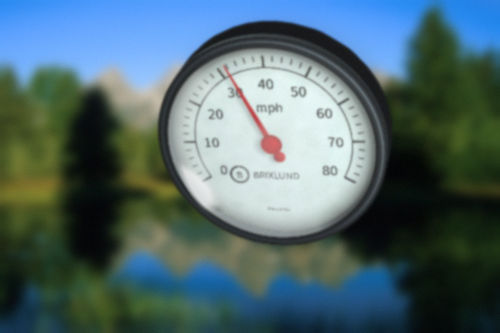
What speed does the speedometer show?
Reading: 32 mph
